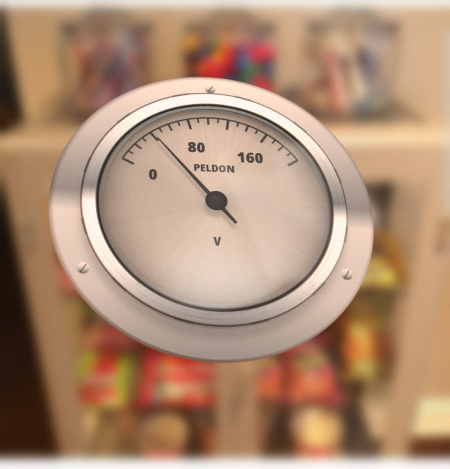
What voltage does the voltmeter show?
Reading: 40 V
